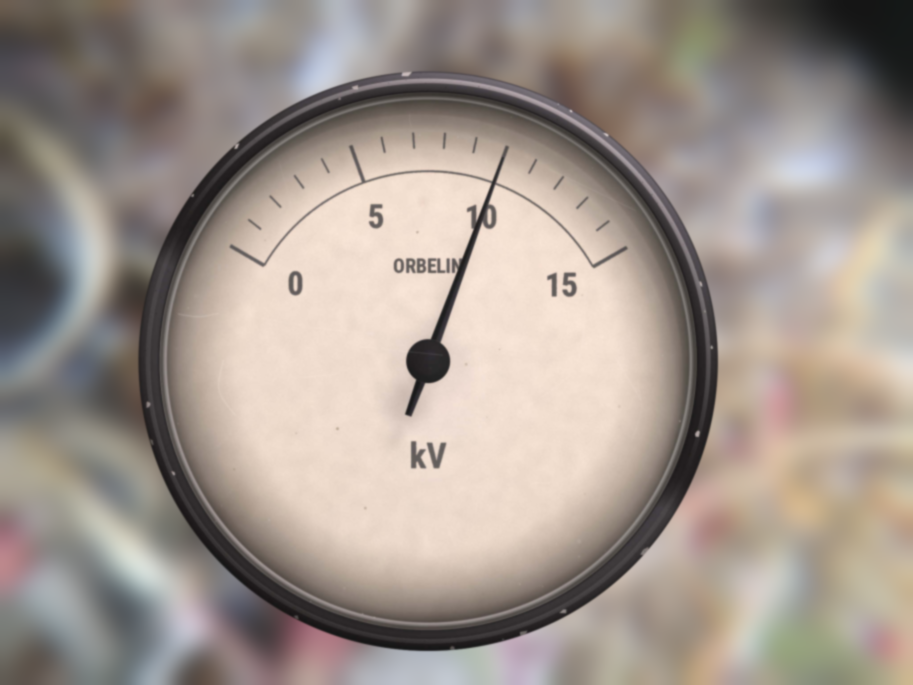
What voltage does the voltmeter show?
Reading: 10 kV
